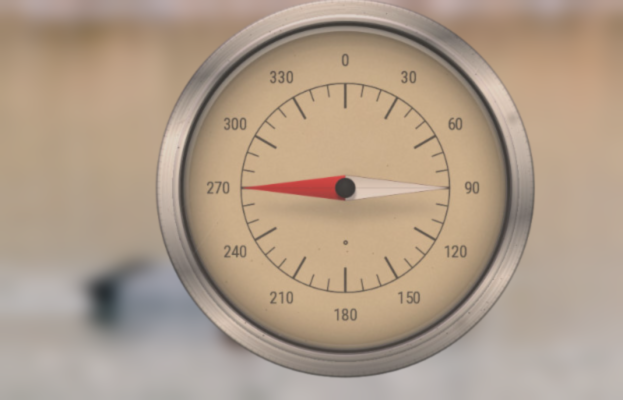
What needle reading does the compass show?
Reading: 270 °
